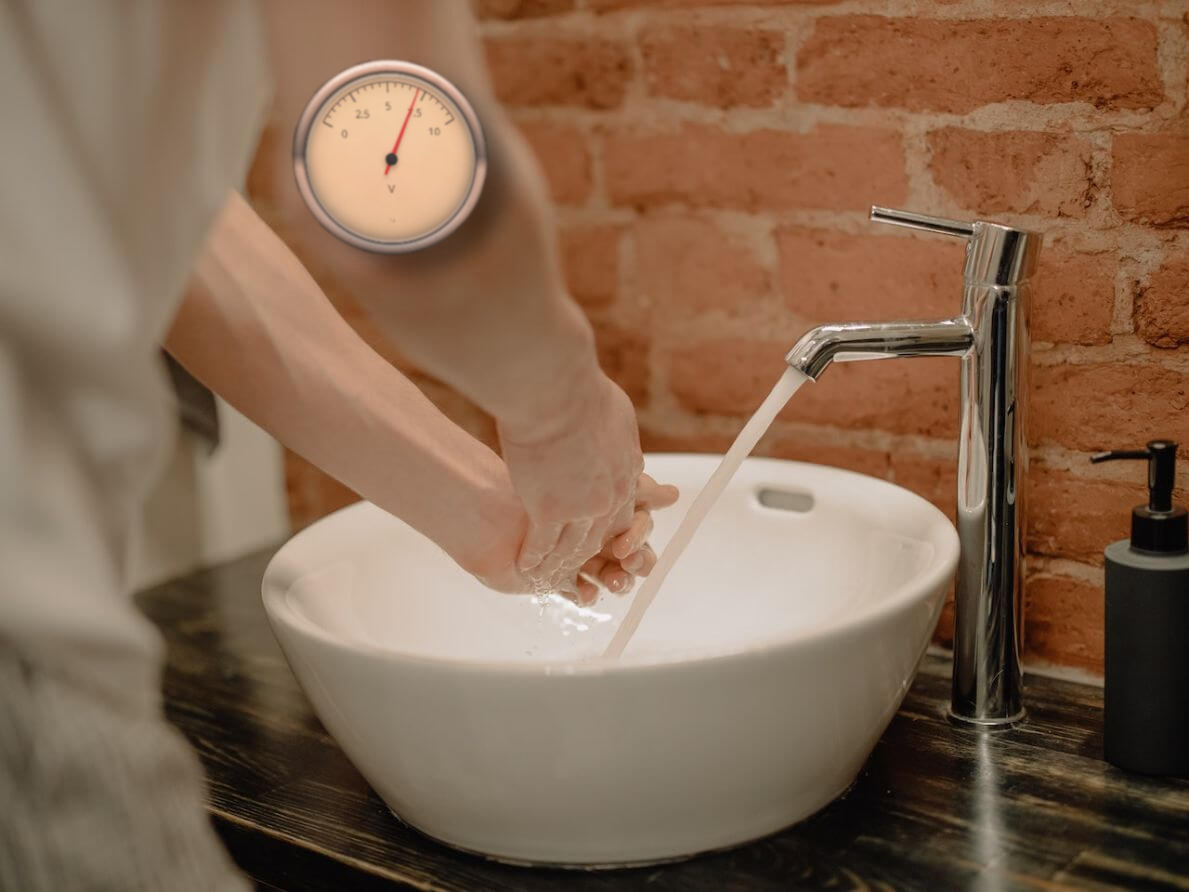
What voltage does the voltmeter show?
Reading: 7 V
